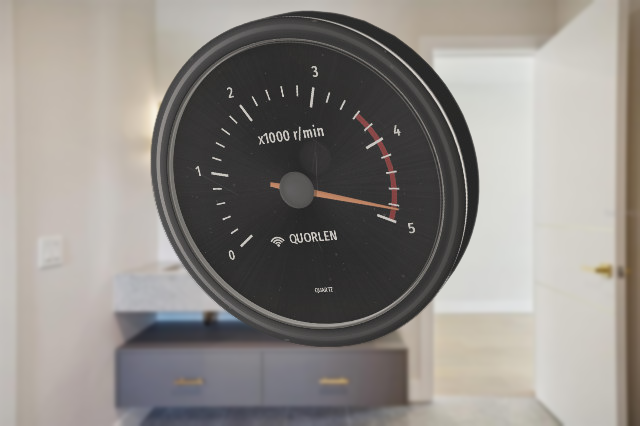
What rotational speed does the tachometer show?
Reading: 4800 rpm
